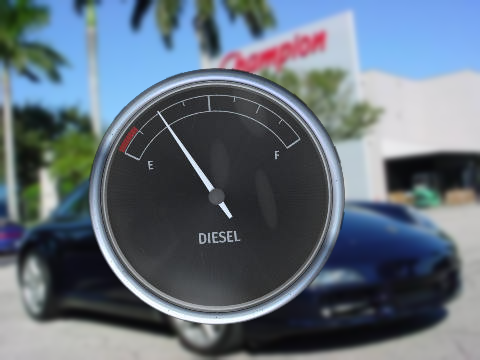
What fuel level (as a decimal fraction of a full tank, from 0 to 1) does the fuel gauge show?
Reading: 0.25
